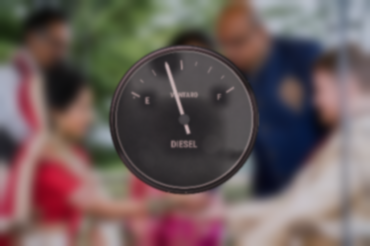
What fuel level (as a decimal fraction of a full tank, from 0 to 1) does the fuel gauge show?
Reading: 0.375
